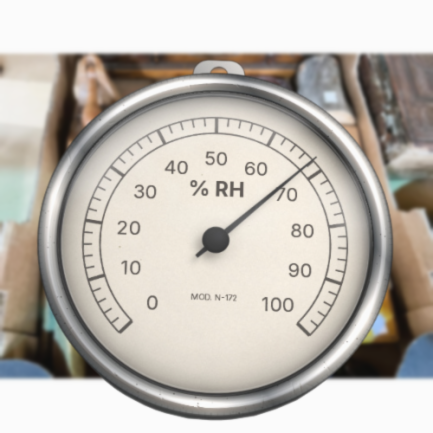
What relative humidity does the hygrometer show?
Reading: 68 %
